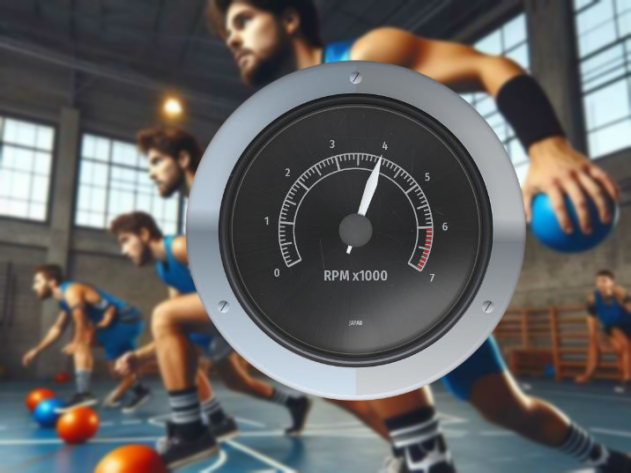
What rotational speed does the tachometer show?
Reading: 4000 rpm
